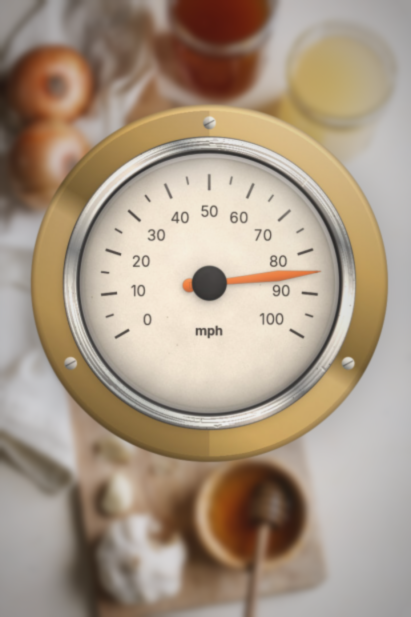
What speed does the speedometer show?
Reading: 85 mph
